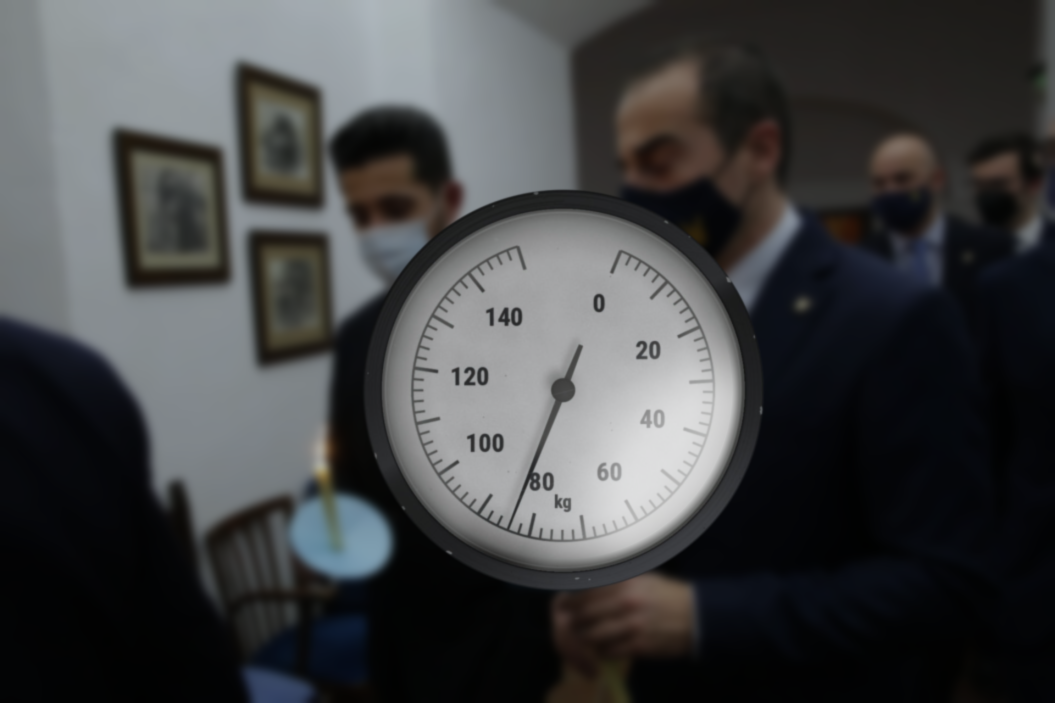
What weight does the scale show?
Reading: 84 kg
